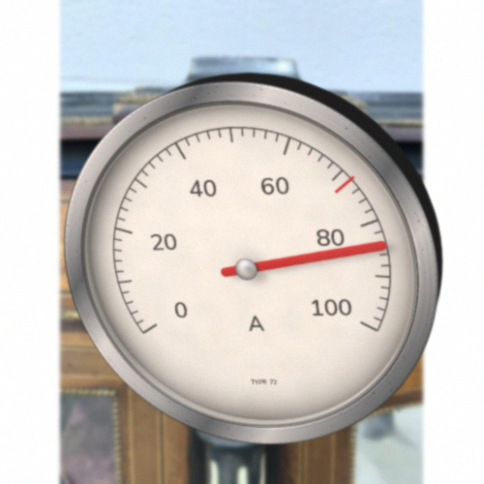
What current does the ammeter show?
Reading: 84 A
